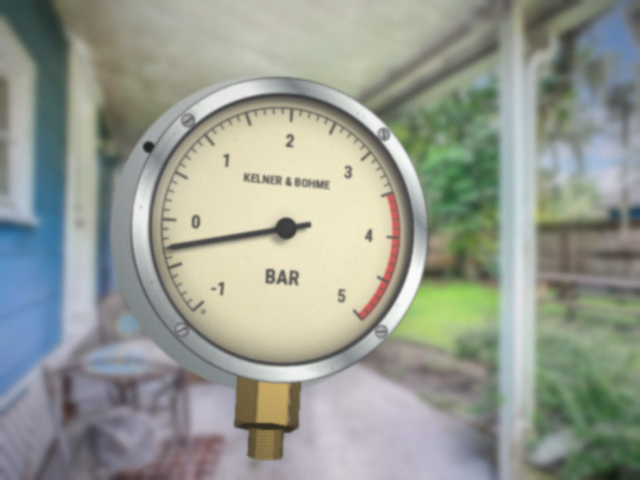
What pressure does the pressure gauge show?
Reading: -0.3 bar
